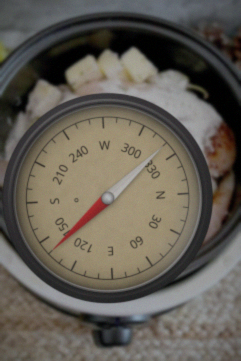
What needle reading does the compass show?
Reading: 140 °
